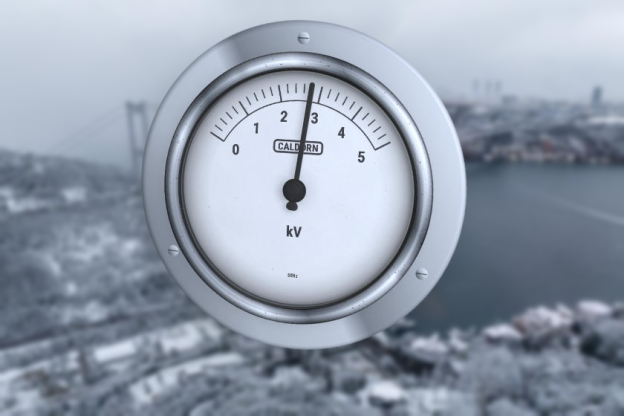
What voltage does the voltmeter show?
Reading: 2.8 kV
